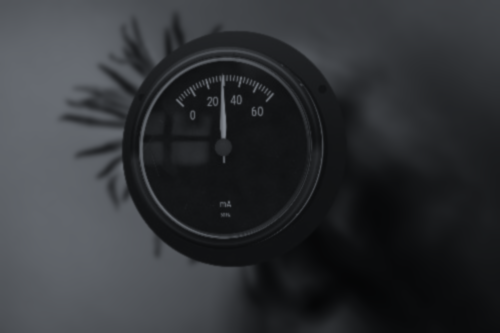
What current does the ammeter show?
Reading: 30 mA
